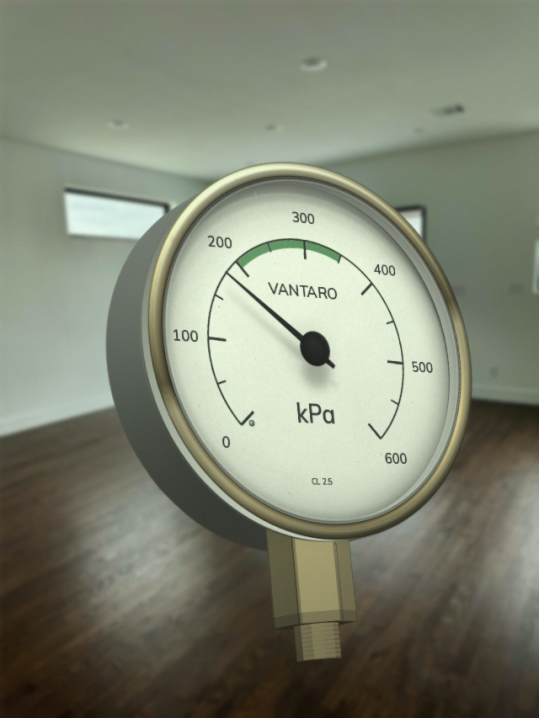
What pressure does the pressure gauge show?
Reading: 175 kPa
